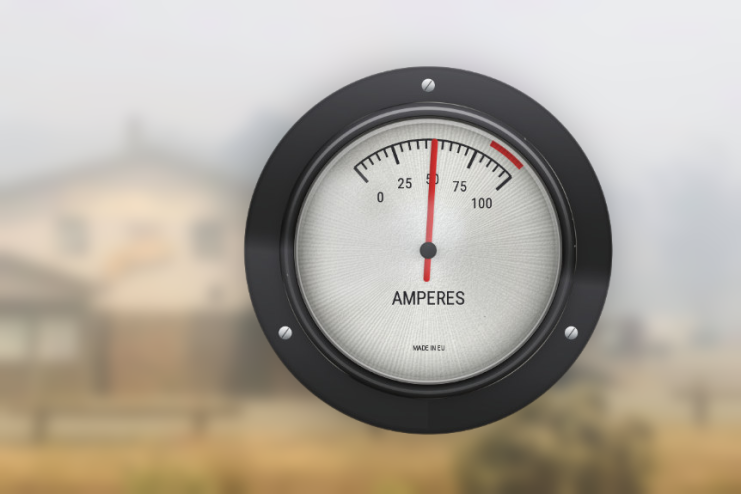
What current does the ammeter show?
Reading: 50 A
